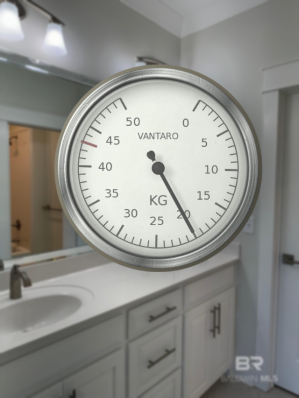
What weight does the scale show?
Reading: 20 kg
